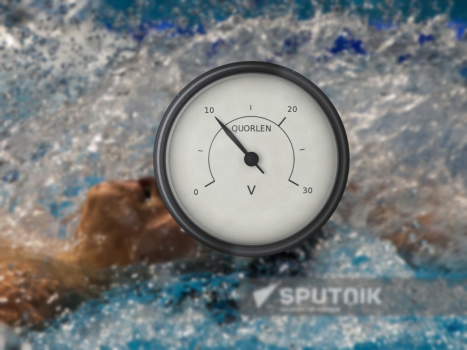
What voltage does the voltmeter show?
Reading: 10 V
